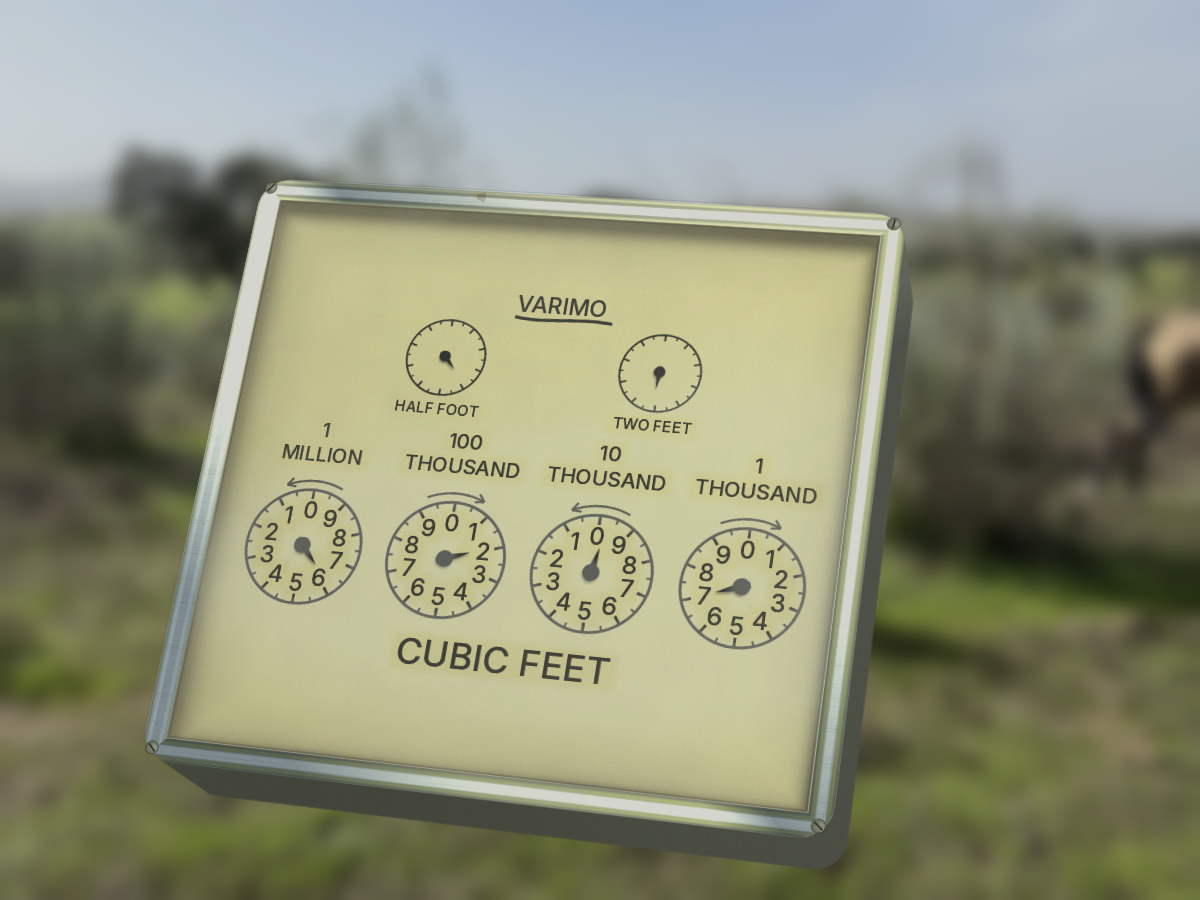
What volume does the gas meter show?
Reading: 619700 ft³
